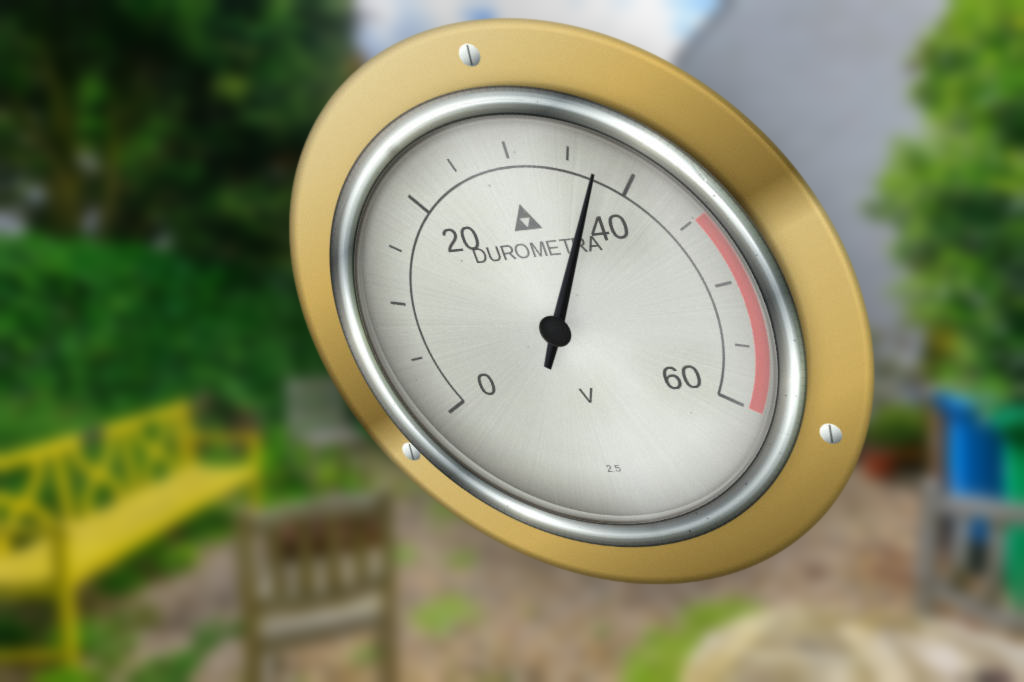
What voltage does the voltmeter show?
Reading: 37.5 V
